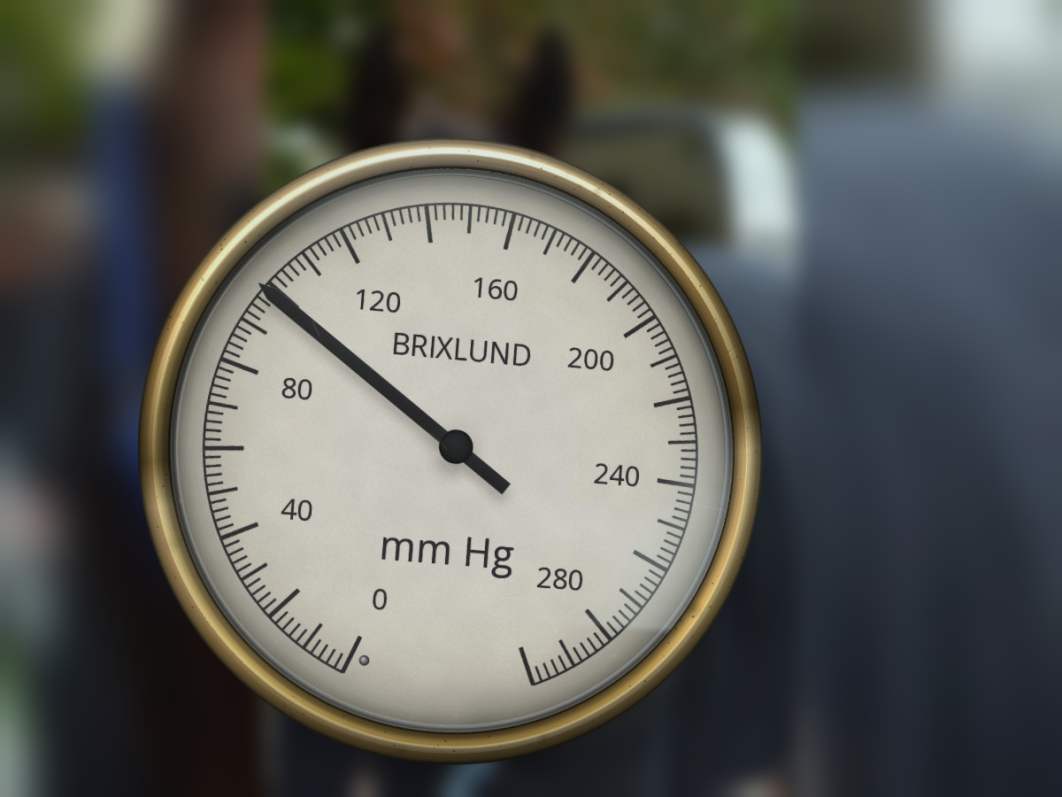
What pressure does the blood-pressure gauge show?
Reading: 98 mmHg
